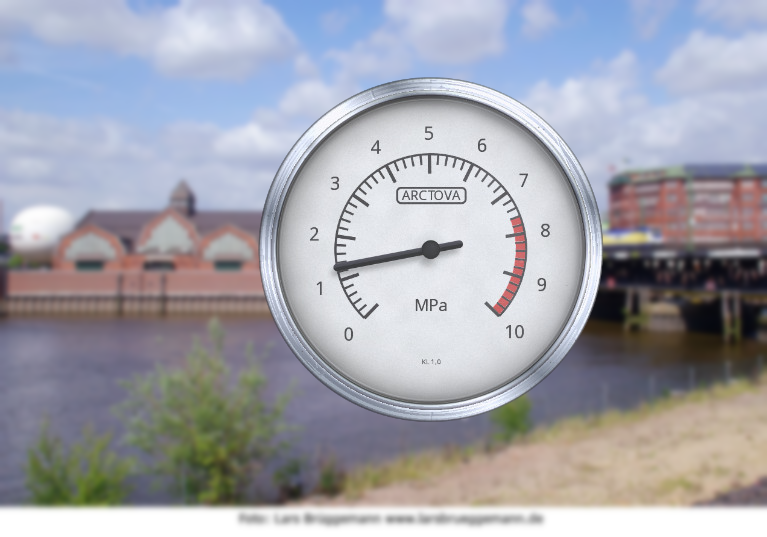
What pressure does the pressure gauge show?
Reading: 1.3 MPa
